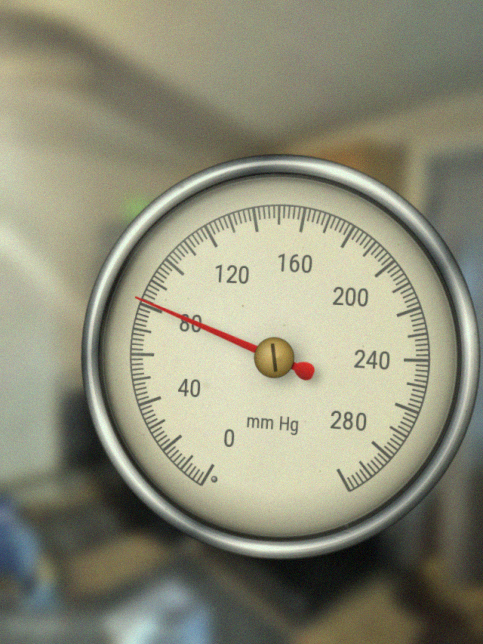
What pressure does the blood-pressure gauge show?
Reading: 82 mmHg
